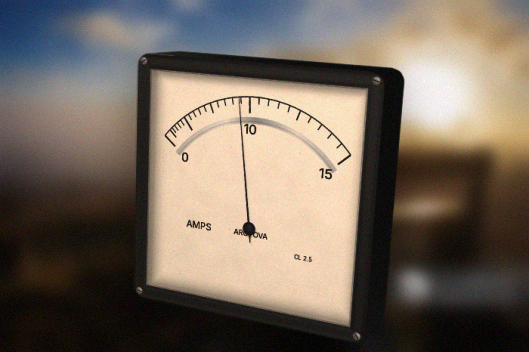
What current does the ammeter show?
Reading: 9.5 A
